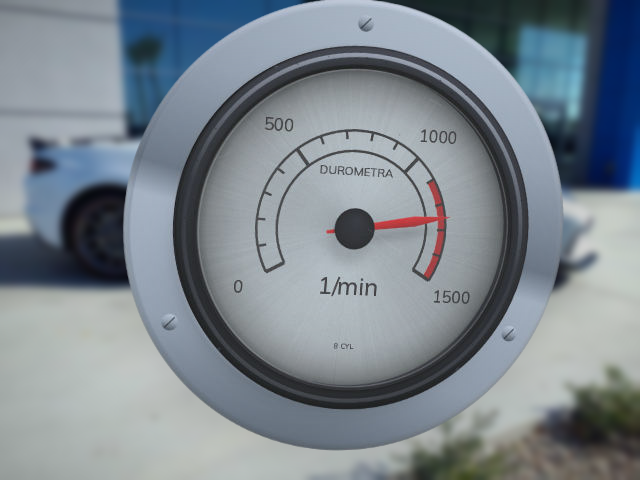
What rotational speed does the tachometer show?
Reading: 1250 rpm
